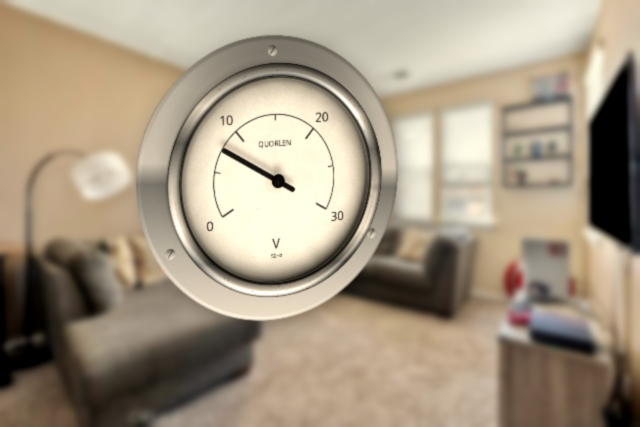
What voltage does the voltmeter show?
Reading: 7.5 V
